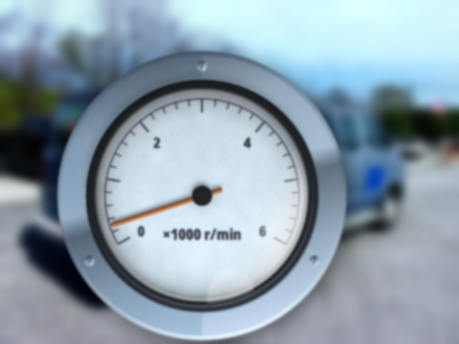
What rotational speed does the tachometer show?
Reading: 300 rpm
